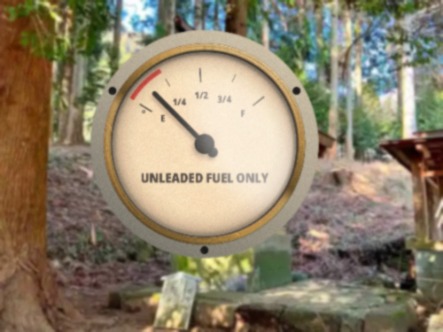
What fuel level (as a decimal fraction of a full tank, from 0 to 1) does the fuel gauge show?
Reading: 0.125
